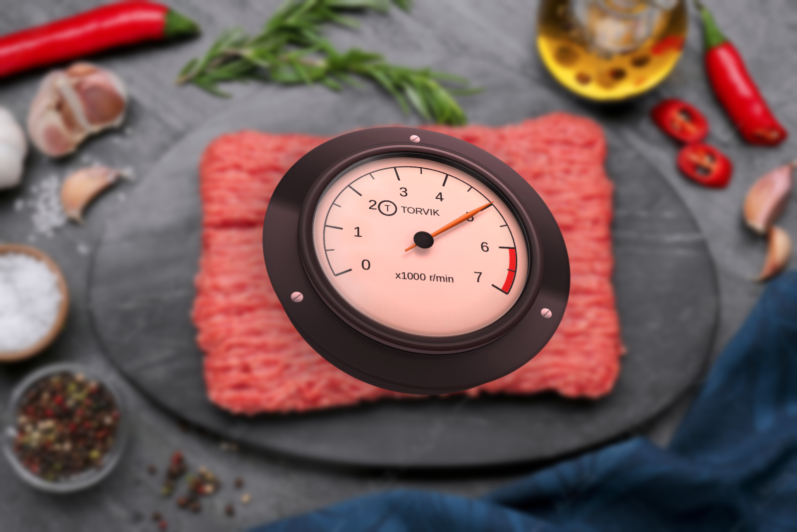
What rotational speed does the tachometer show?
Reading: 5000 rpm
